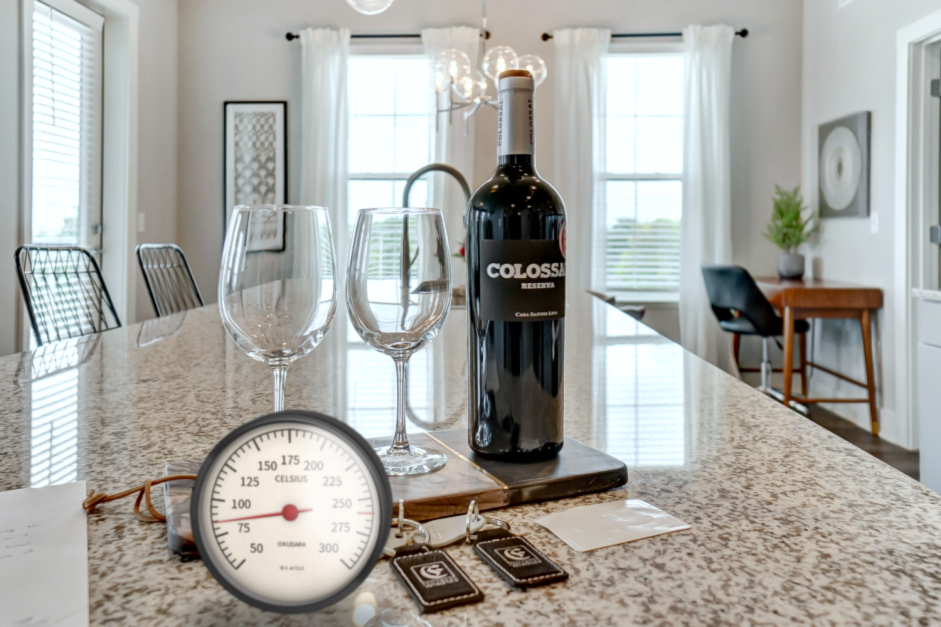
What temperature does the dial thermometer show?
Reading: 85 °C
